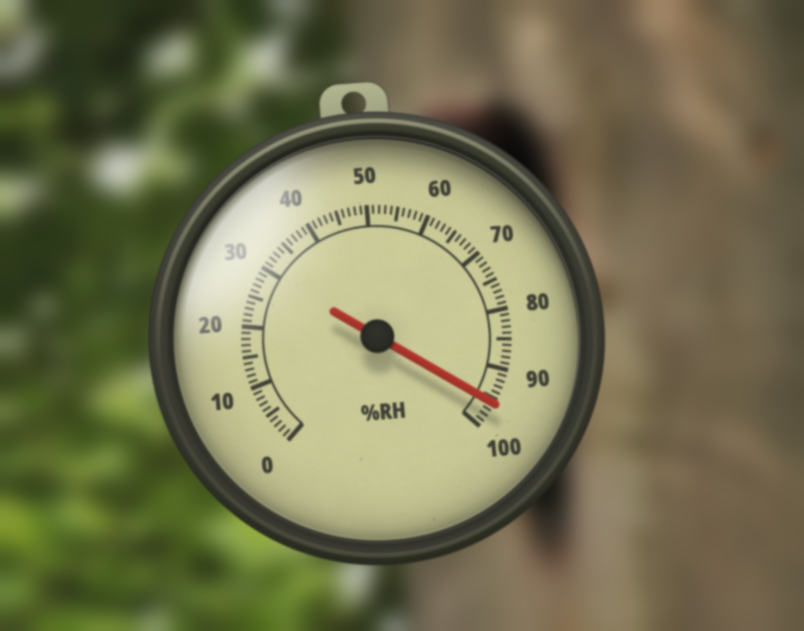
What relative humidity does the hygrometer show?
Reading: 96 %
